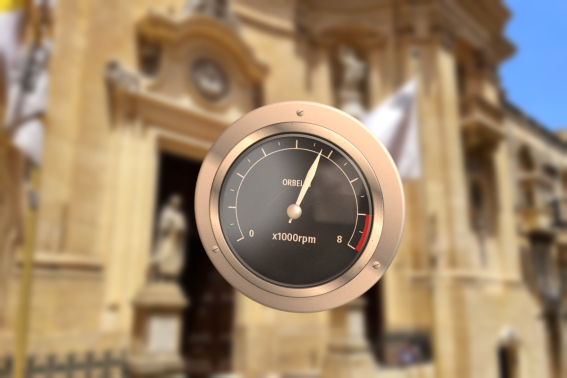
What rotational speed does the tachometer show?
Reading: 4750 rpm
